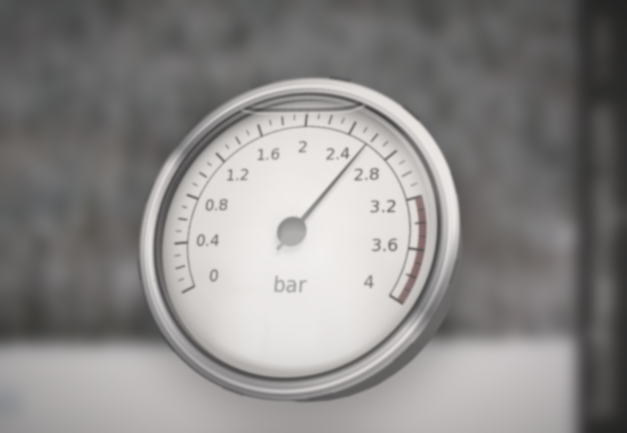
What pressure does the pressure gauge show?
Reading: 2.6 bar
